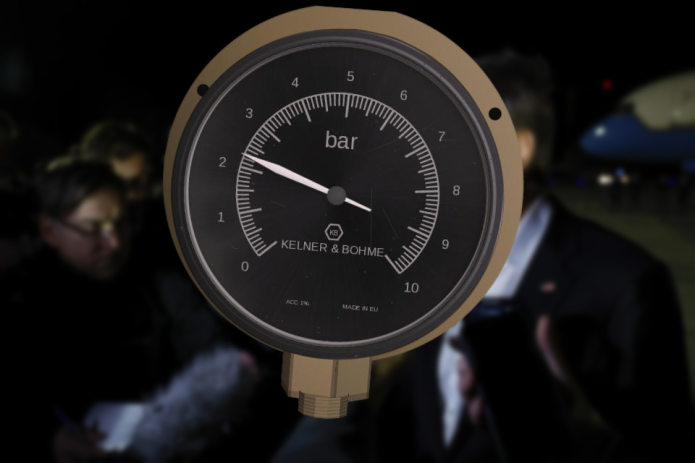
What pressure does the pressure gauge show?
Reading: 2.3 bar
